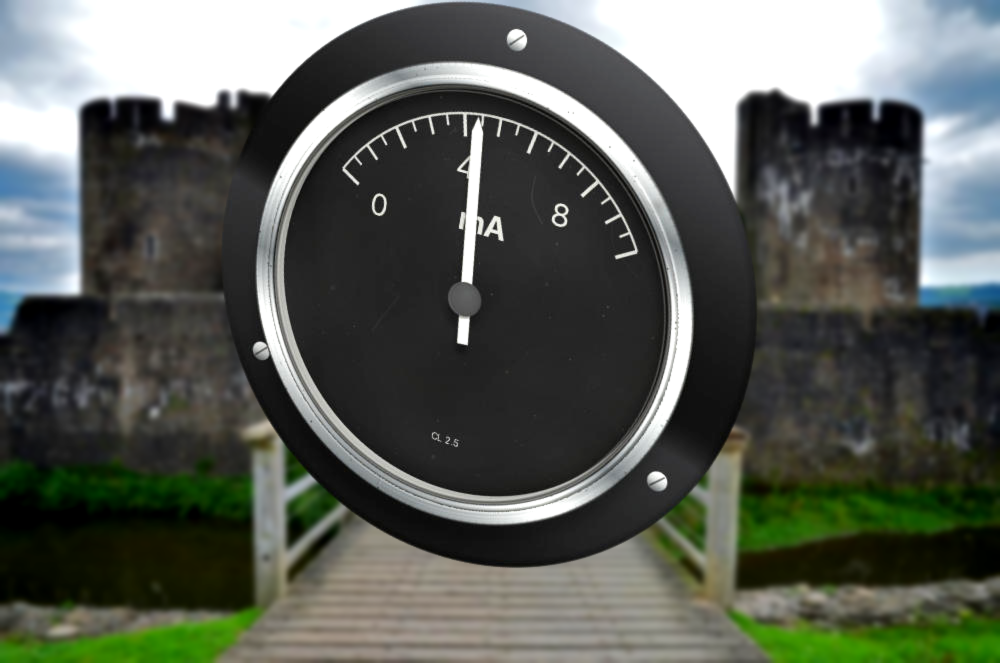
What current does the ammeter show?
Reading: 4.5 mA
